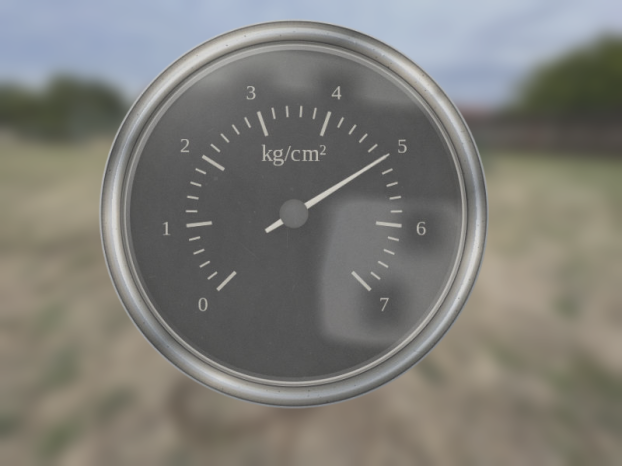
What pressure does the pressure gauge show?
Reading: 5 kg/cm²
